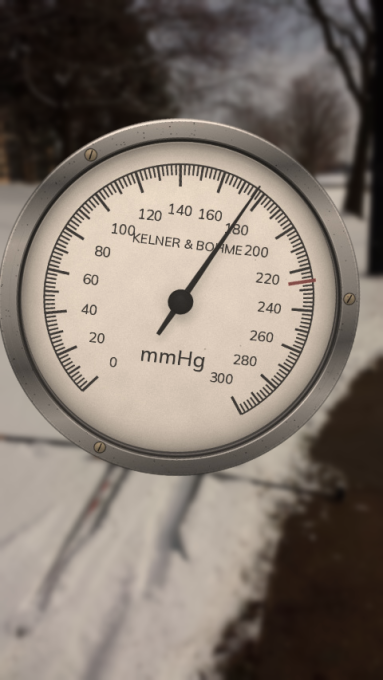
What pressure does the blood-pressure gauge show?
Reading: 176 mmHg
